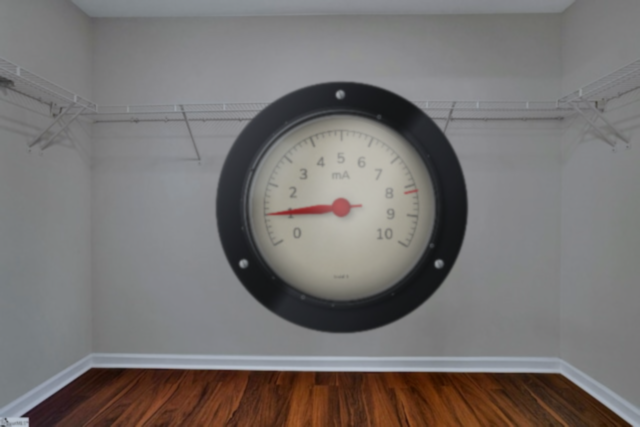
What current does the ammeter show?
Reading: 1 mA
